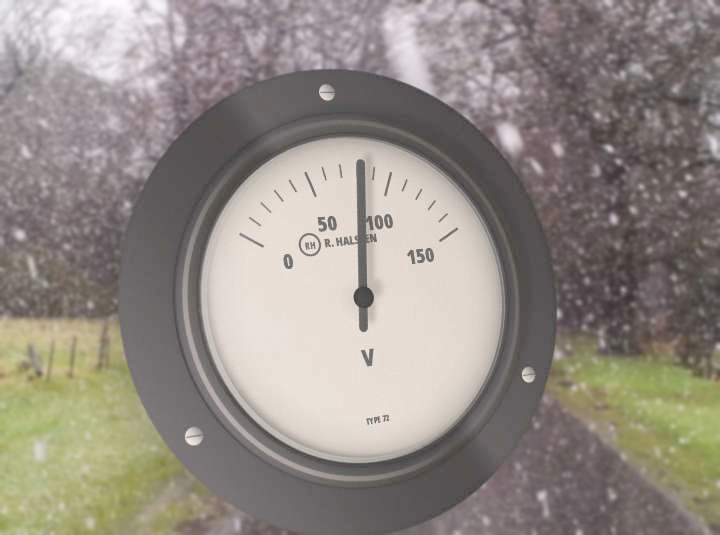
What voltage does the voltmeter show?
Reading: 80 V
